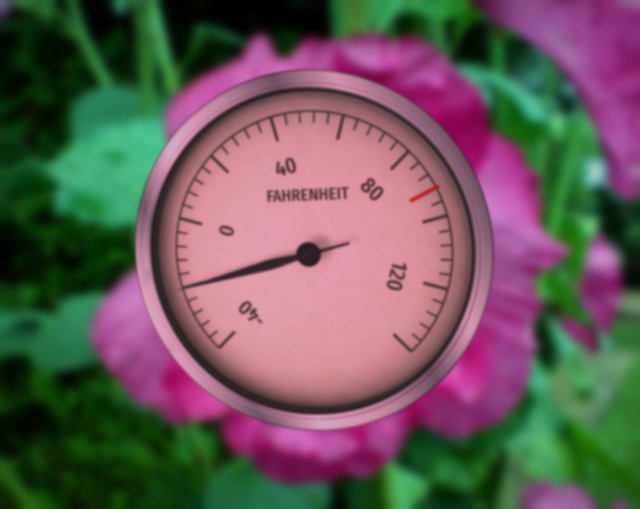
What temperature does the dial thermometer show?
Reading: -20 °F
